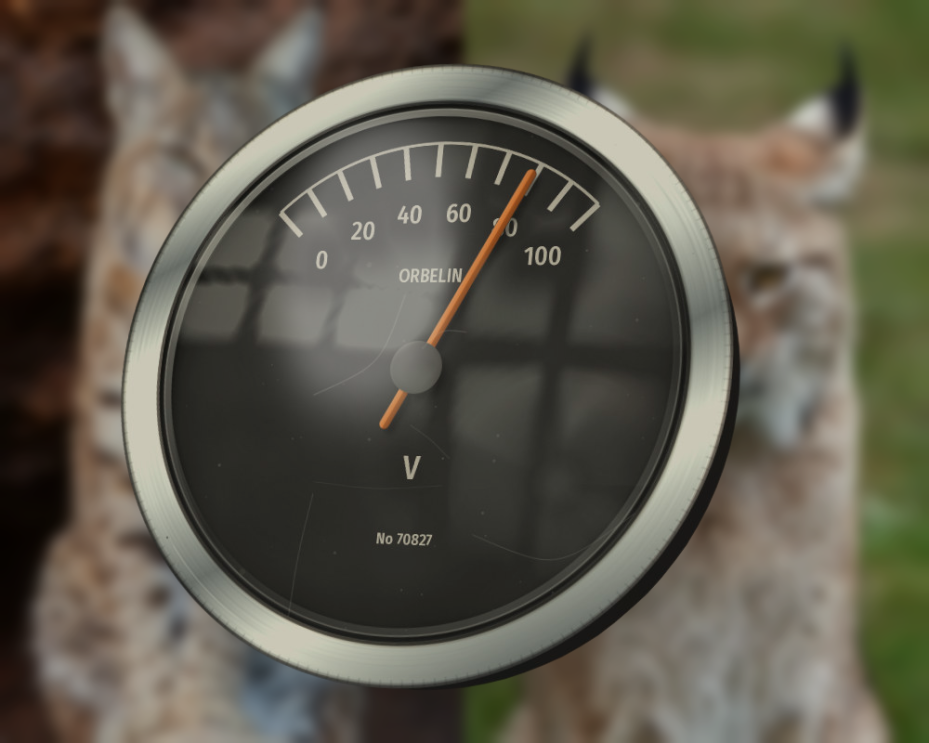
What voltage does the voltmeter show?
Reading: 80 V
